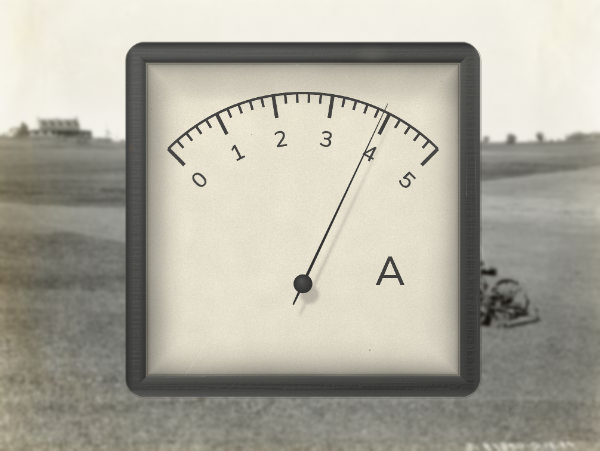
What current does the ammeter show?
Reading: 3.9 A
